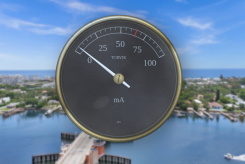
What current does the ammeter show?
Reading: 5 mA
